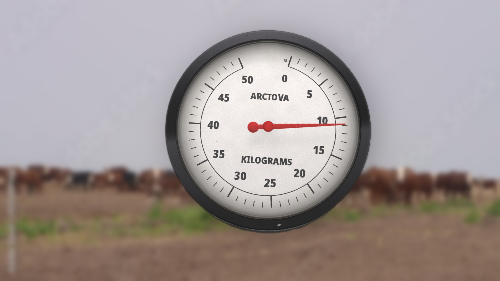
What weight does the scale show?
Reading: 11 kg
